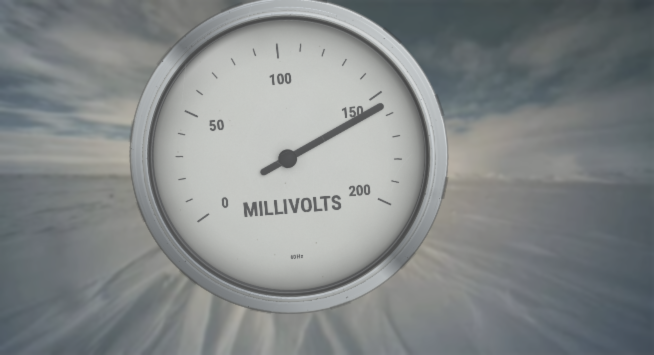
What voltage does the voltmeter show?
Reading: 155 mV
